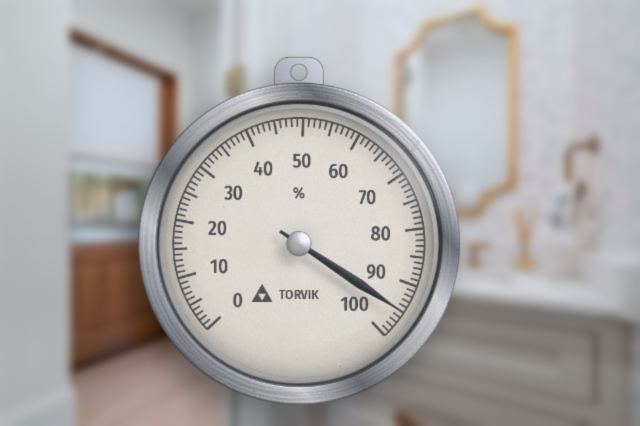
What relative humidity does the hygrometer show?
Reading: 95 %
